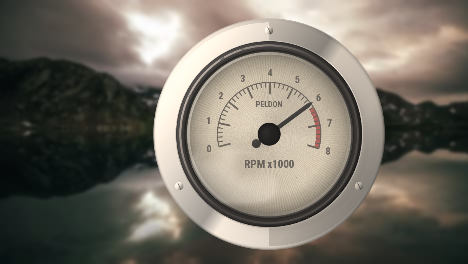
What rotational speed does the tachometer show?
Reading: 6000 rpm
